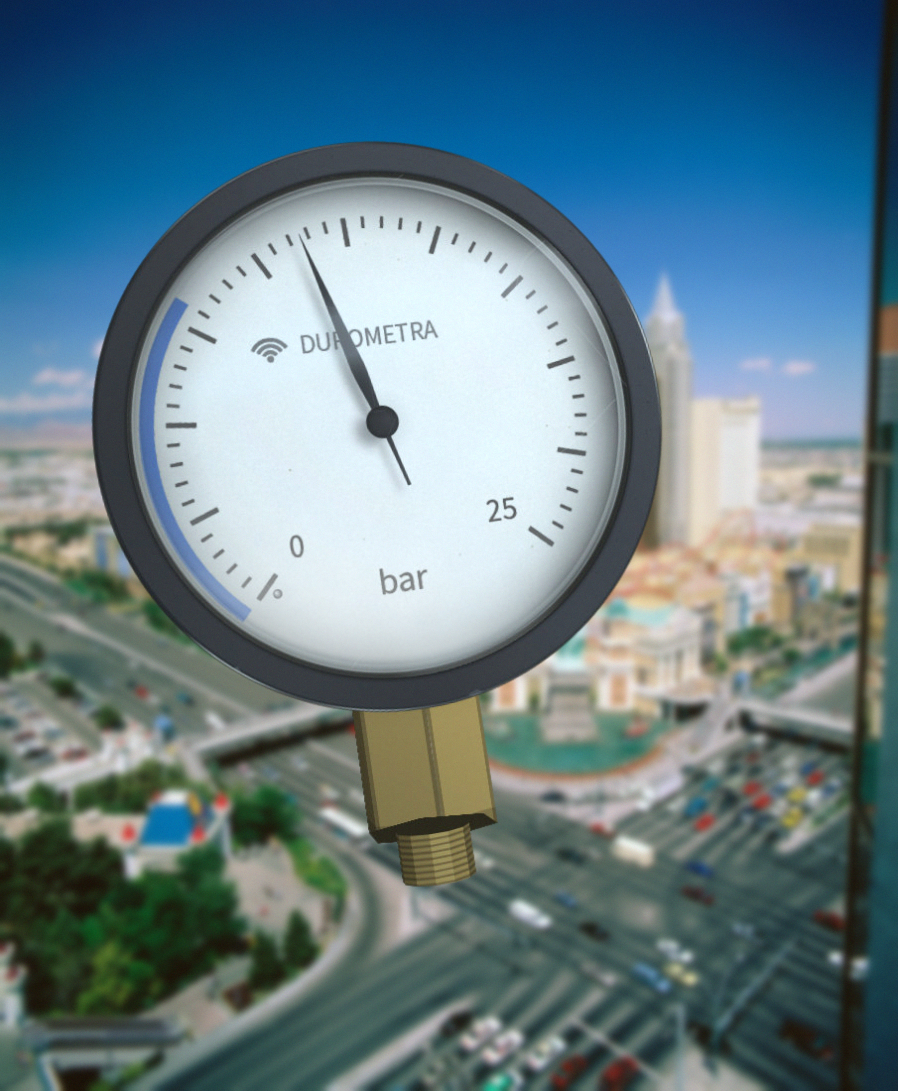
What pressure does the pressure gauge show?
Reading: 11.25 bar
